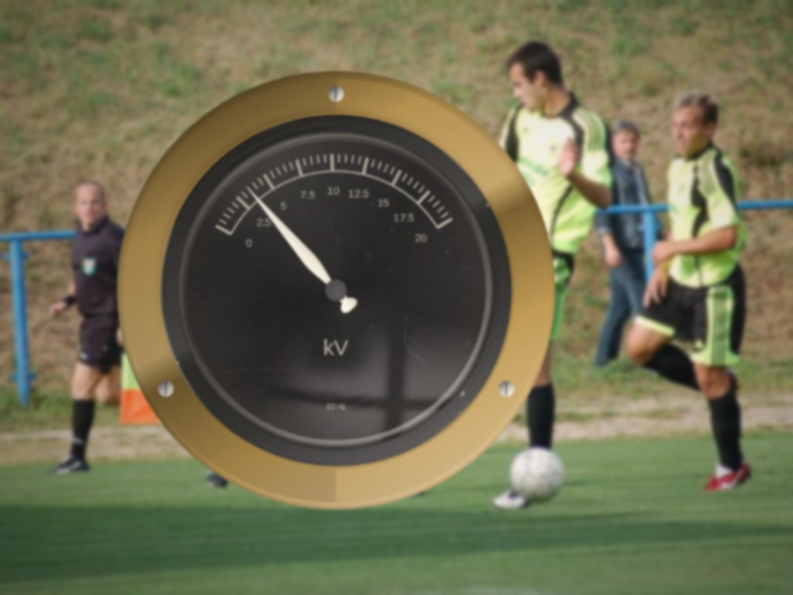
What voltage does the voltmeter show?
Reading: 3.5 kV
